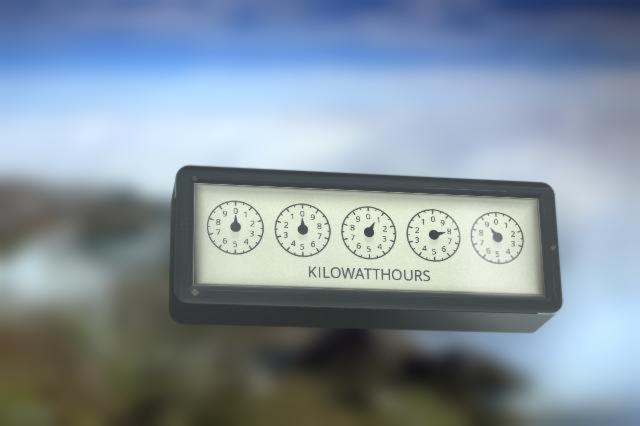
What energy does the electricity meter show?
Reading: 79 kWh
